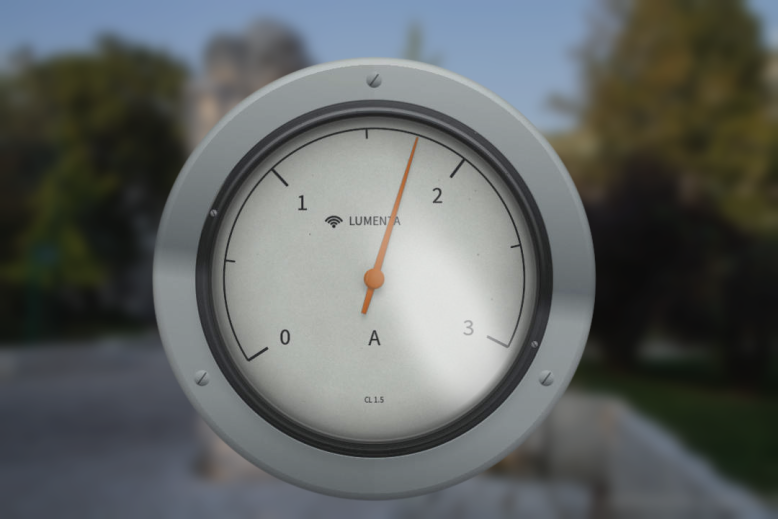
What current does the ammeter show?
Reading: 1.75 A
